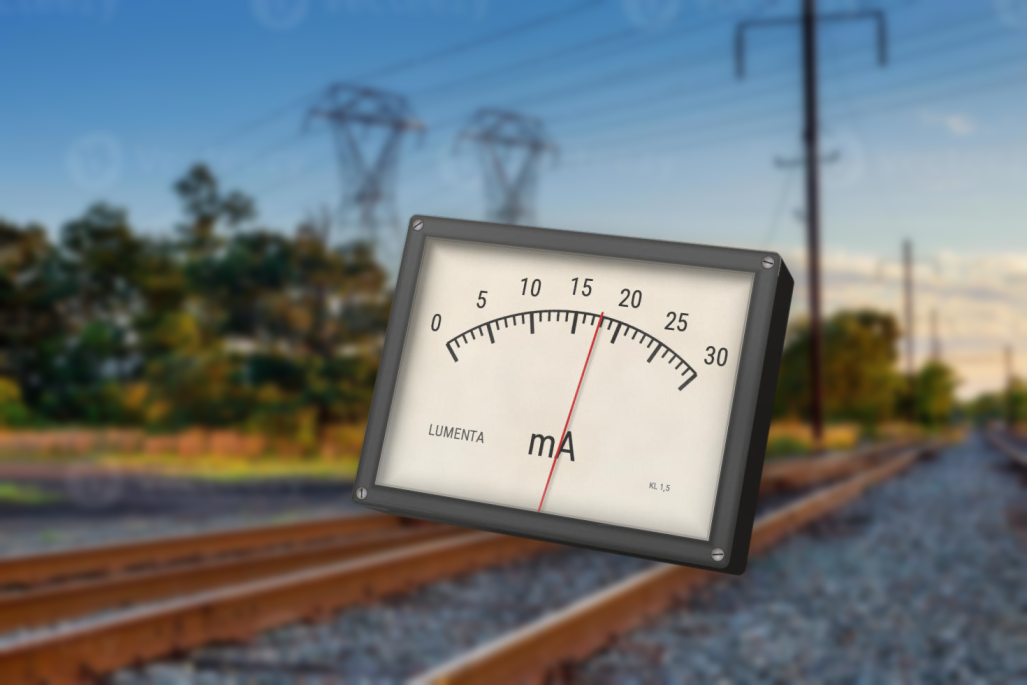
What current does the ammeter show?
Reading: 18 mA
